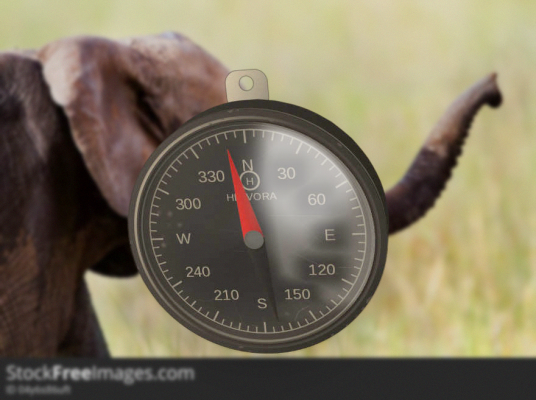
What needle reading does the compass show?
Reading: 350 °
